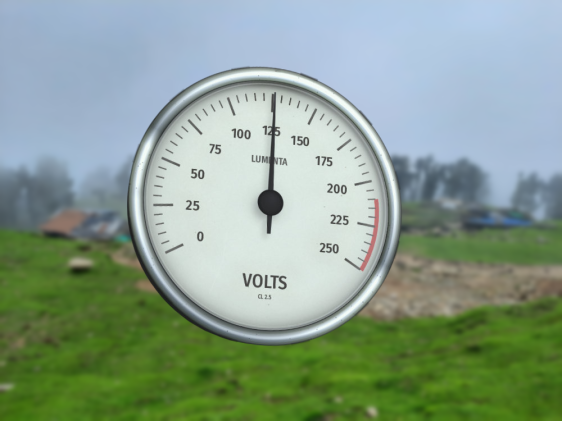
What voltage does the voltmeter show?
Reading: 125 V
